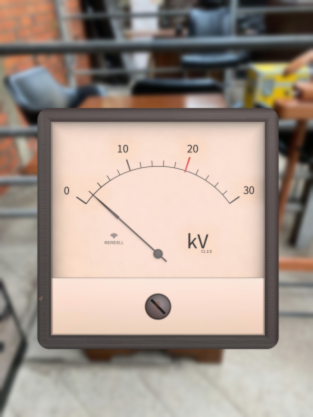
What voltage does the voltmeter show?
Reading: 2 kV
